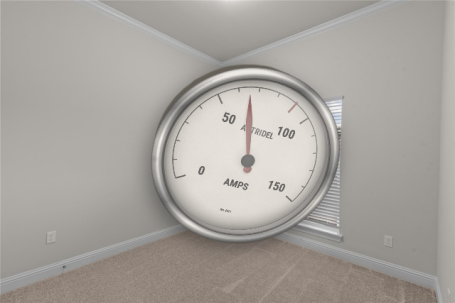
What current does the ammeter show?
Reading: 65 A
